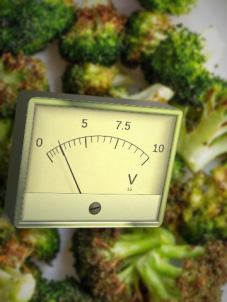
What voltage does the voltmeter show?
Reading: 2.5 V
